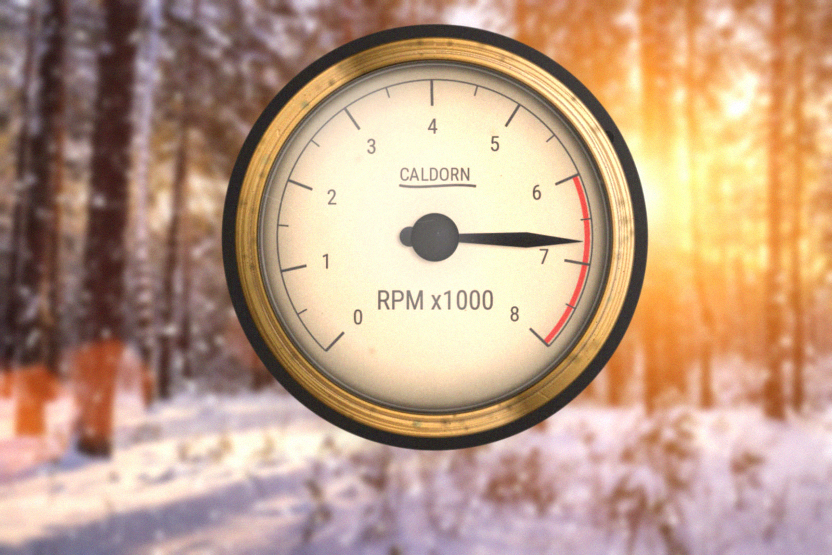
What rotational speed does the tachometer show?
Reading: 6750 rpm
